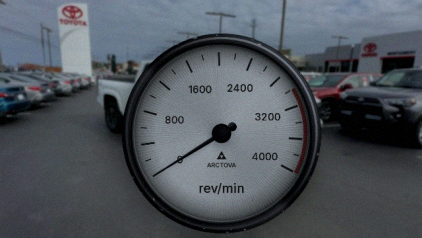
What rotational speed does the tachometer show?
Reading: 0 rpm
